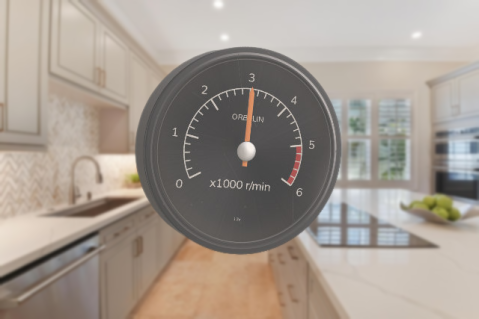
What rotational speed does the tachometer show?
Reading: 3000 rpm
